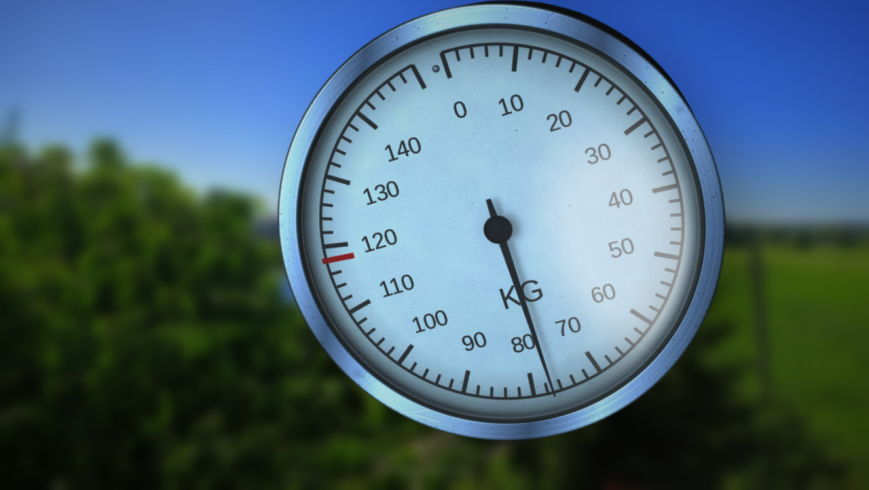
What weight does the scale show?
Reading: 77 kg
